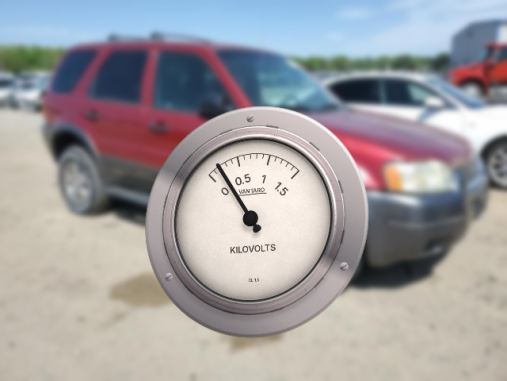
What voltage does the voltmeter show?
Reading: 0.2 kV
